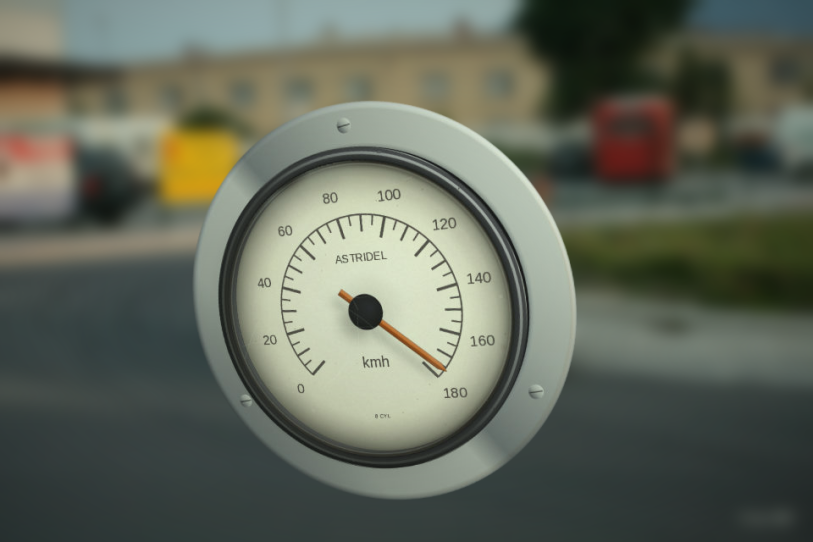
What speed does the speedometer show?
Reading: 175 km/h
